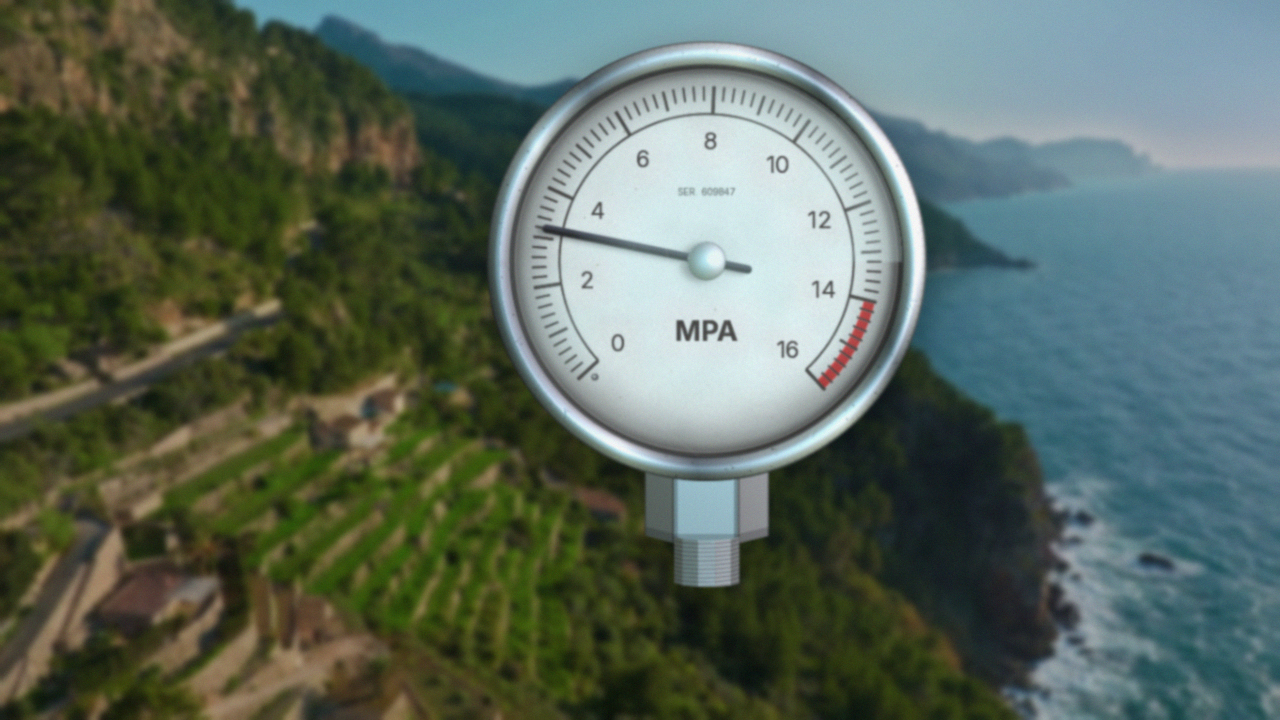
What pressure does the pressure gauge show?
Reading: 3.2 MPa
